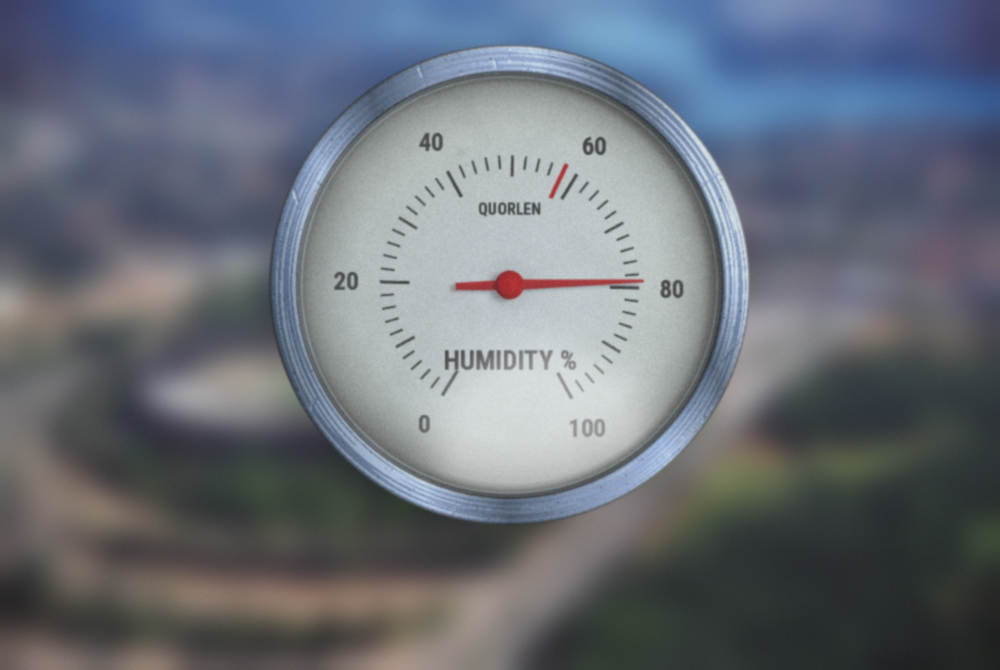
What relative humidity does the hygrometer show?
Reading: 79 %
